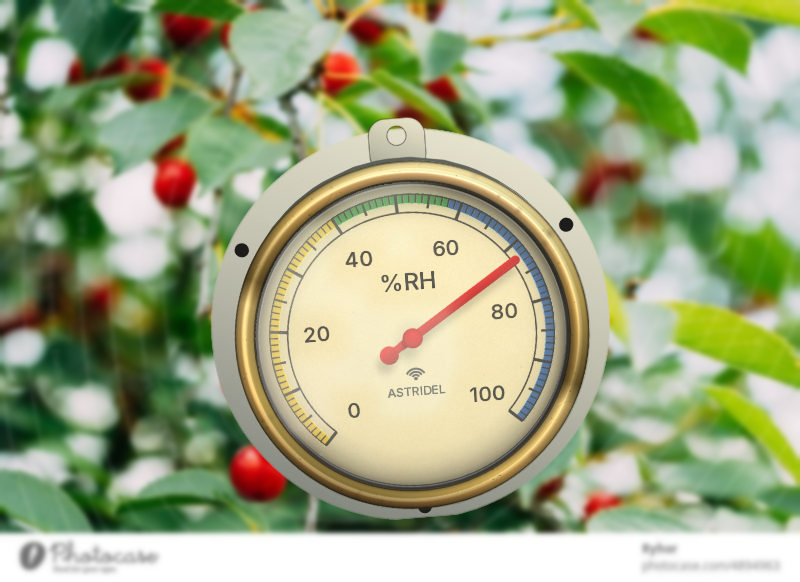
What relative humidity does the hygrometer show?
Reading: 72 %
